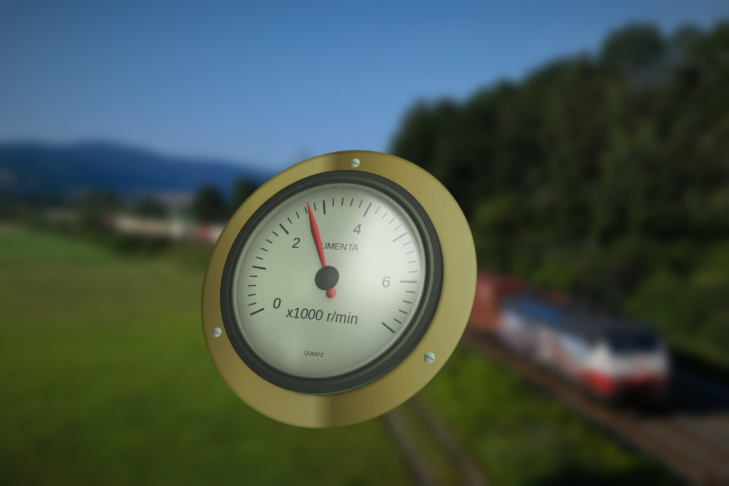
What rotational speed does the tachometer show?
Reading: 2700 rpm
